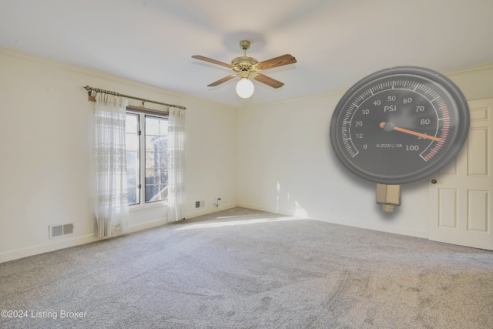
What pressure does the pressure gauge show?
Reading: 90 psi
